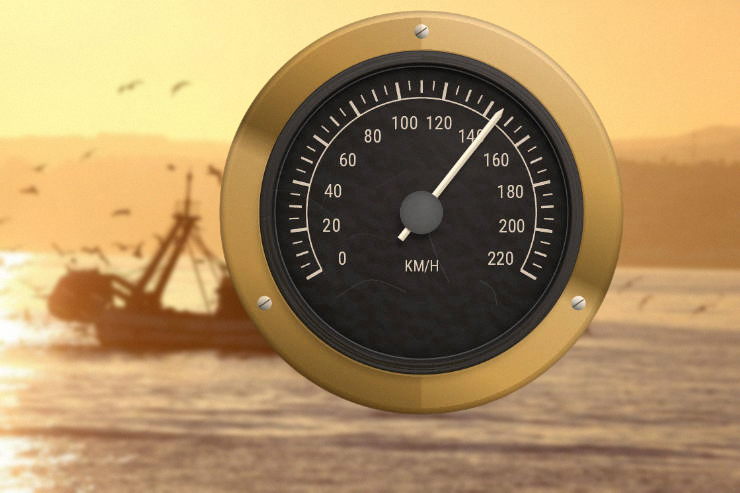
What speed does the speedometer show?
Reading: 145 km/h
